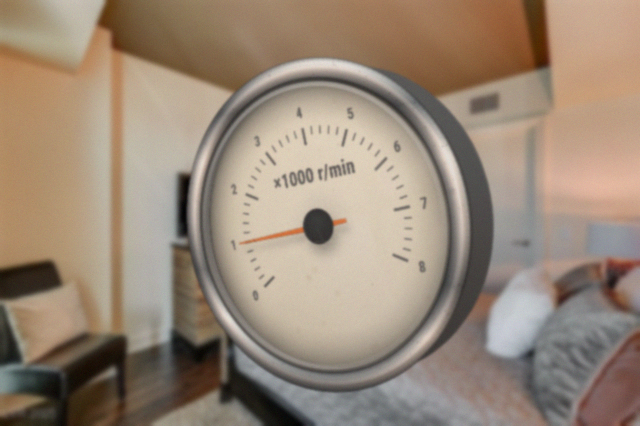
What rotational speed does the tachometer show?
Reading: 1000 rpm
